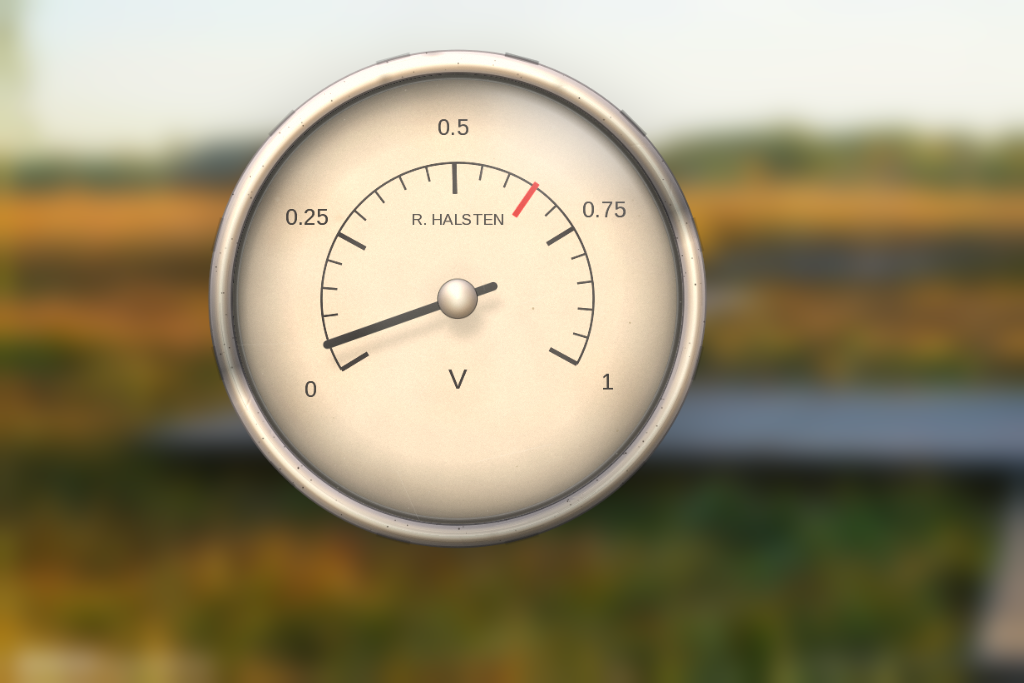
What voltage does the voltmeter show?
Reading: 0.05 V
